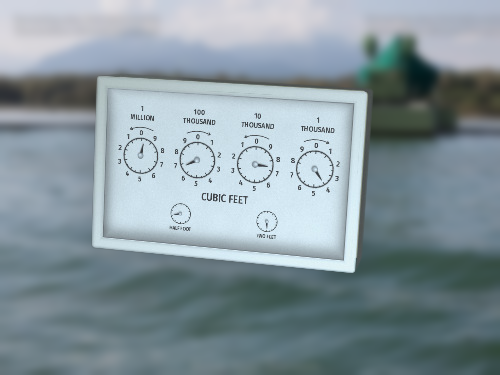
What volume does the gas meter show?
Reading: 967400 ft³
